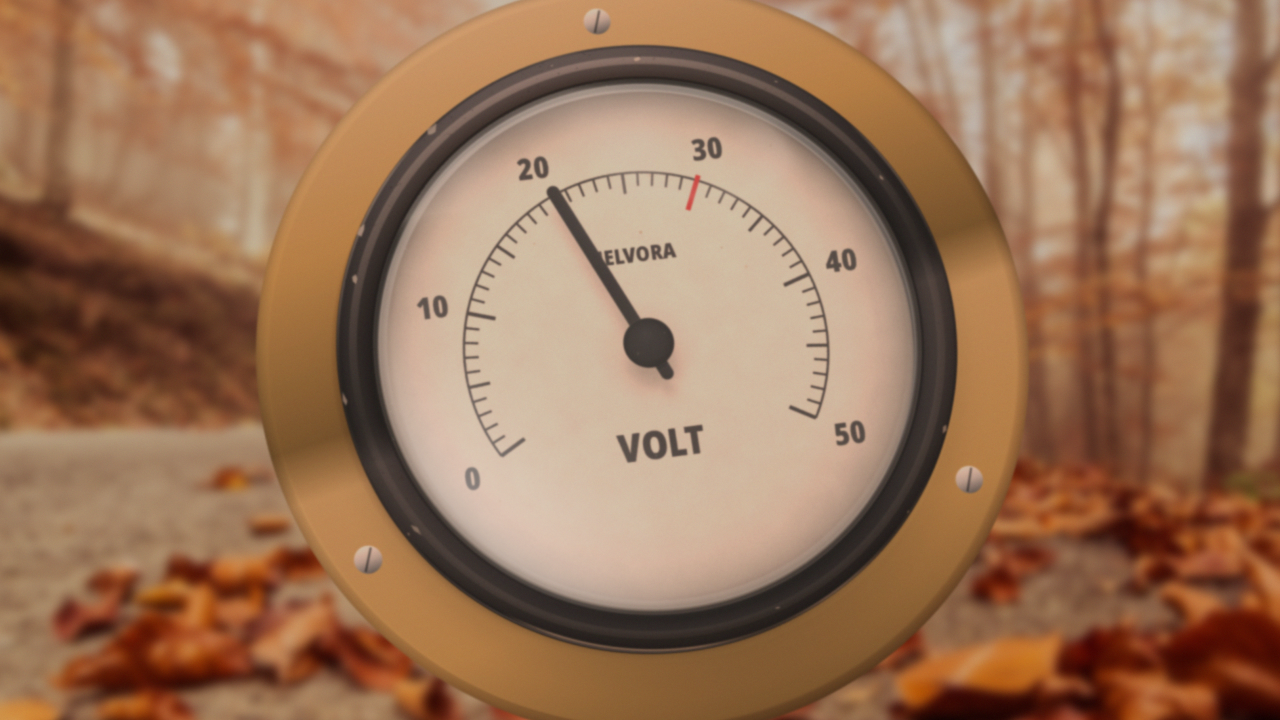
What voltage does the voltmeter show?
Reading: 20 V
